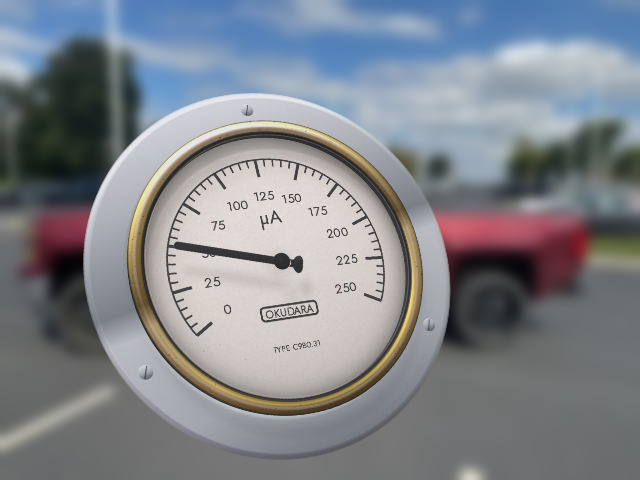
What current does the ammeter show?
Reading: 50 µA
